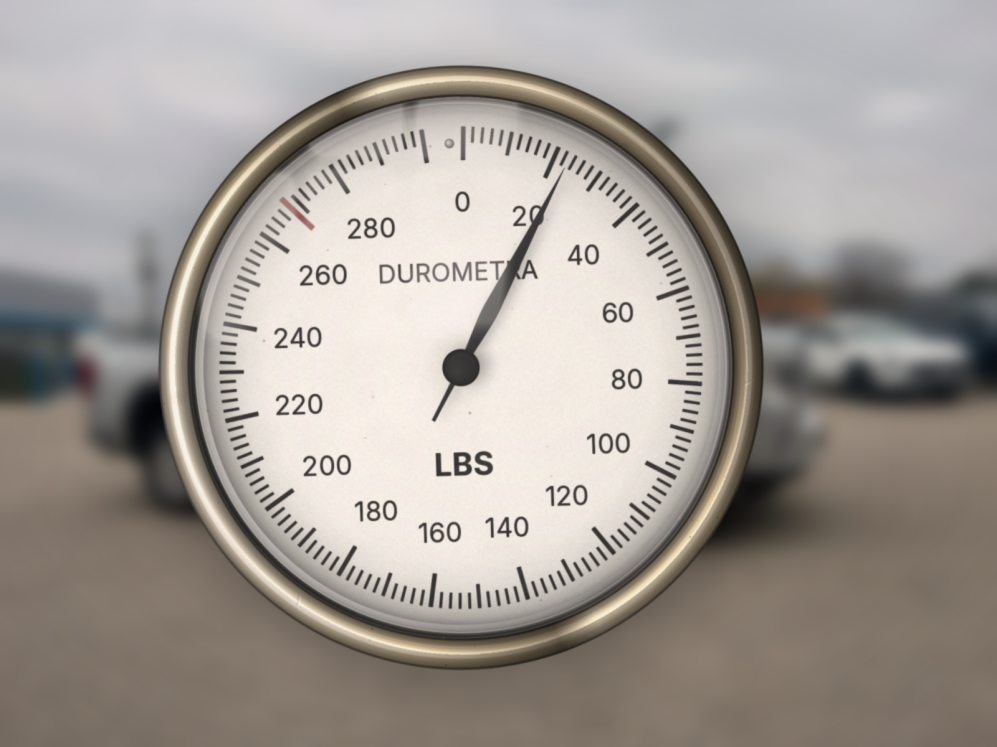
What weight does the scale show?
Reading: 23 lb
